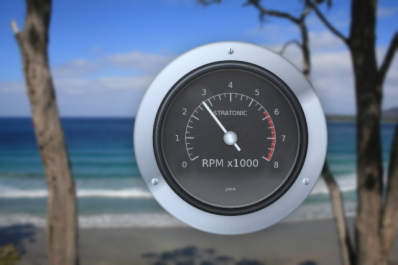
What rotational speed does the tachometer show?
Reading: 2750 rpm
